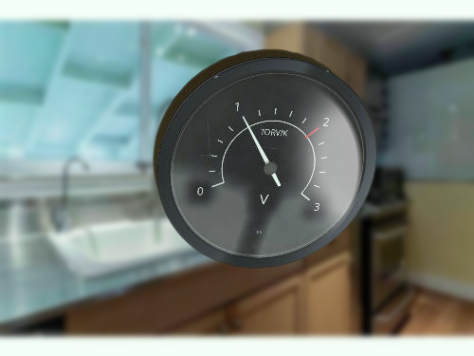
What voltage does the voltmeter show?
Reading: 1 V
